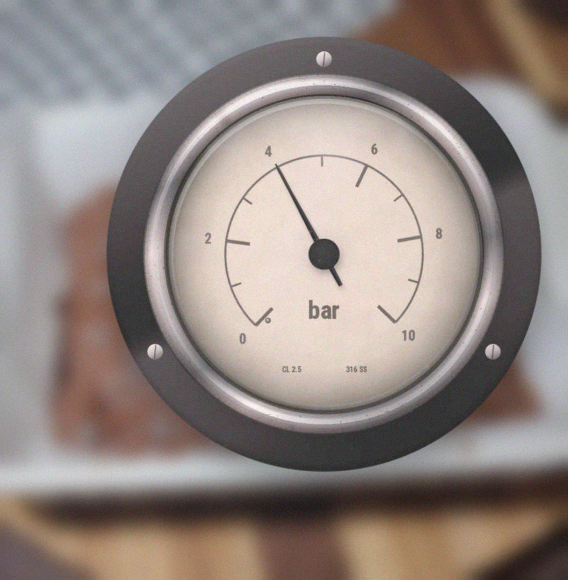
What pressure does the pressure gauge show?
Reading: 4 bar
